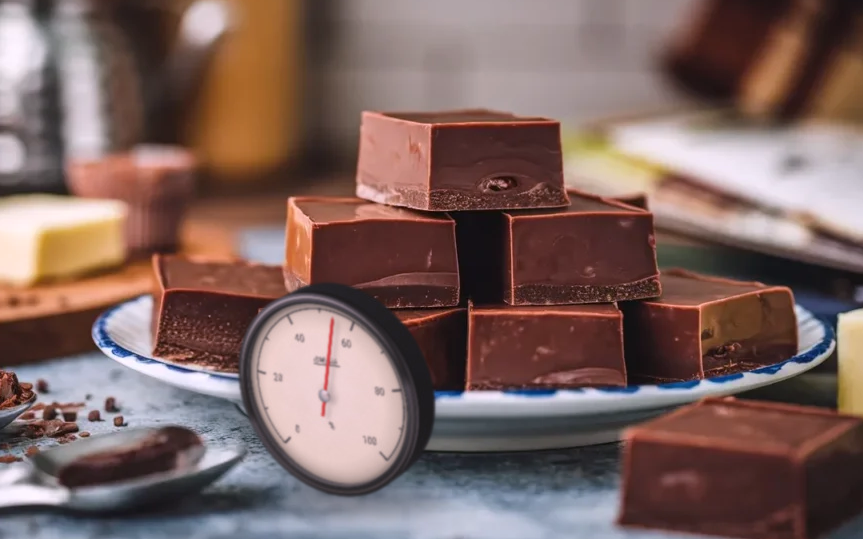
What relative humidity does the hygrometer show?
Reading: 55 %
